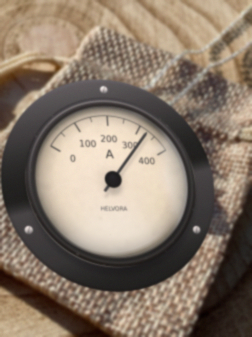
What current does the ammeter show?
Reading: 325 A
